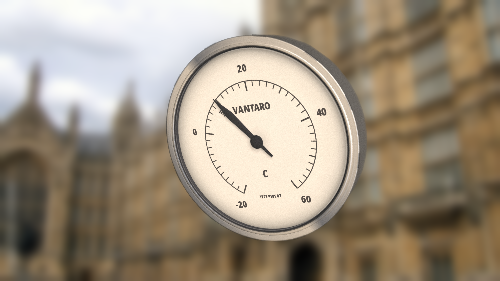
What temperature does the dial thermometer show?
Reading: 10 °C
